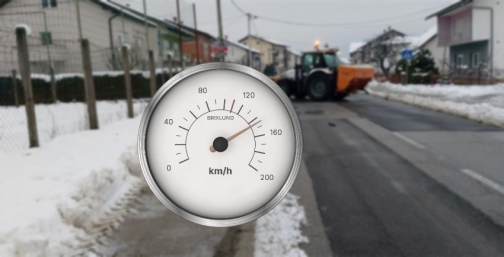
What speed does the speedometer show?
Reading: 145 km/h
